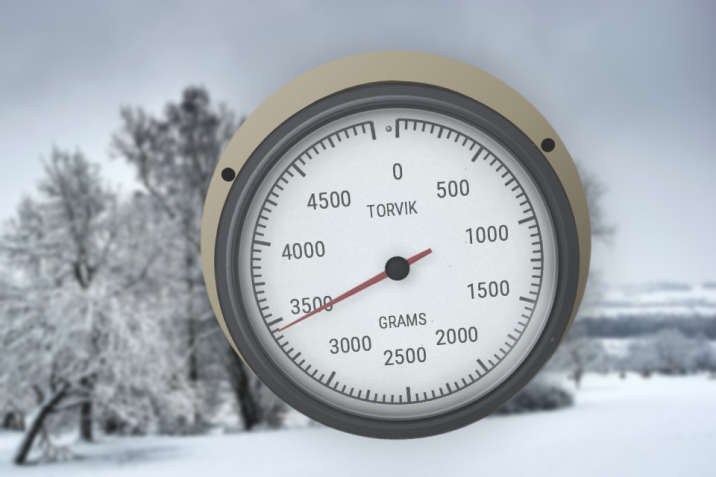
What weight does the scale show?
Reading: 3450 g
